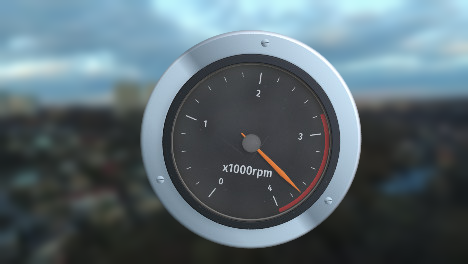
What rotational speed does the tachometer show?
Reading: 3700 rpm
